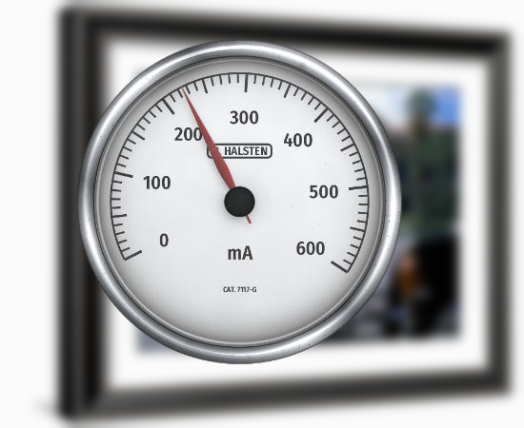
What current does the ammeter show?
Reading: 225 mA
